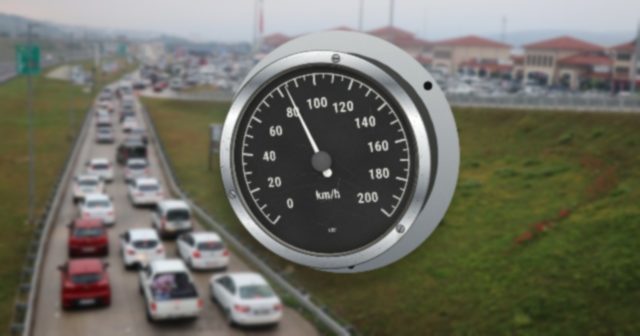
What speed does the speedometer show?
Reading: 85 km/h
